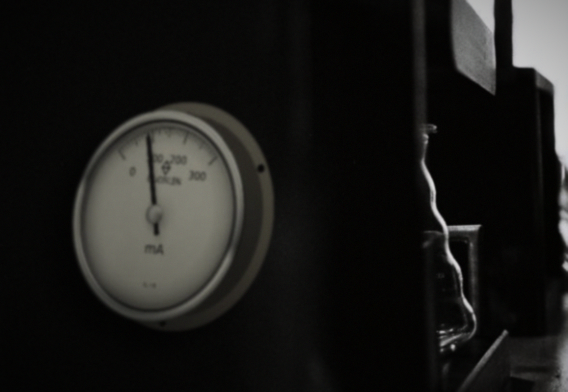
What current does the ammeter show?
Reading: 100 mA
